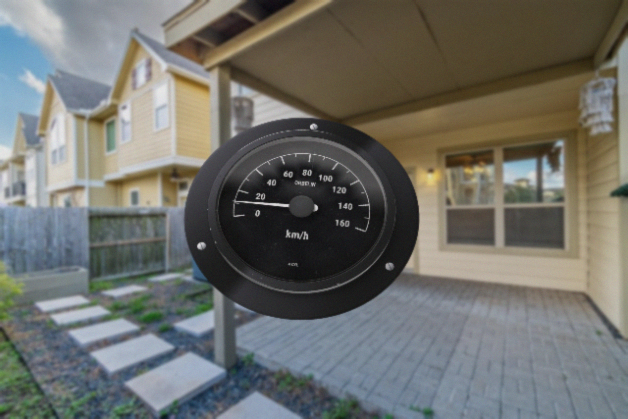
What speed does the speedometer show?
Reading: 10 km/h
